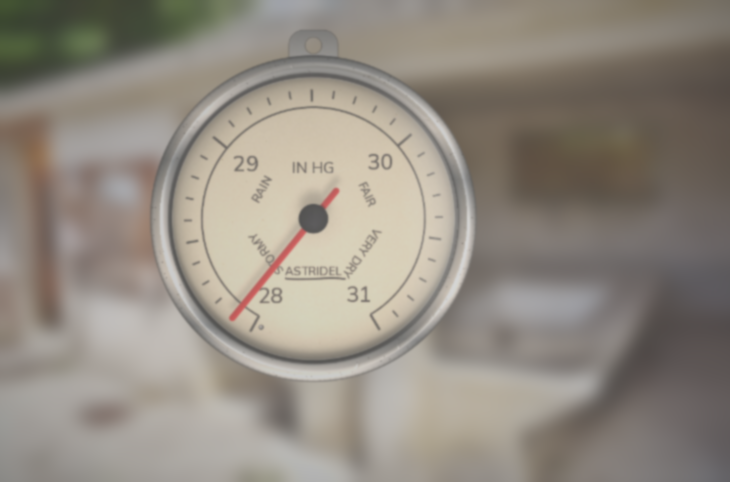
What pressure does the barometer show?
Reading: 28.1 inHg
